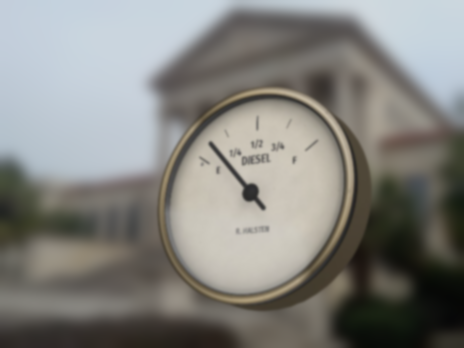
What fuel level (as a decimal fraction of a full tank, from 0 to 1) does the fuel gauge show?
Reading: 0.125
